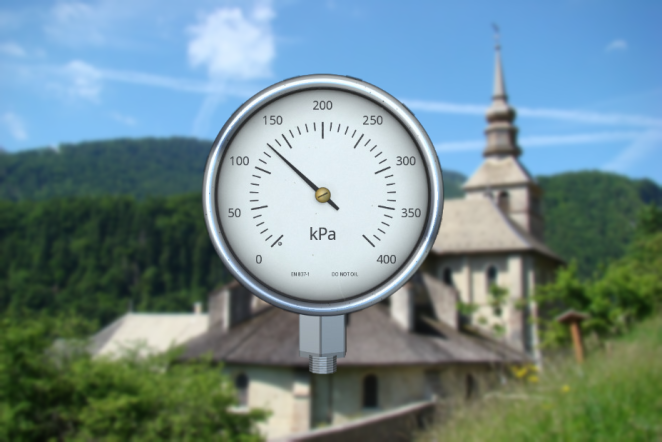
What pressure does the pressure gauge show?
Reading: 130 kPa
